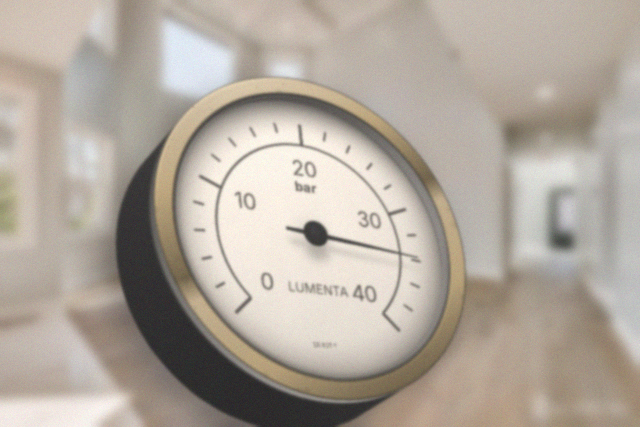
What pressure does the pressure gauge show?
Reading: 34 bar
